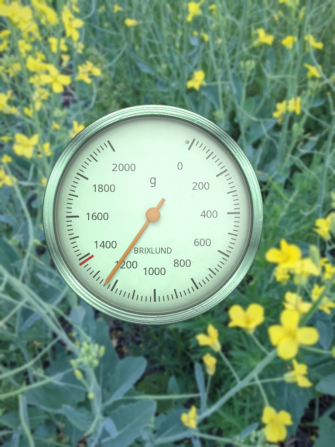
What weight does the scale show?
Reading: 1240 g
